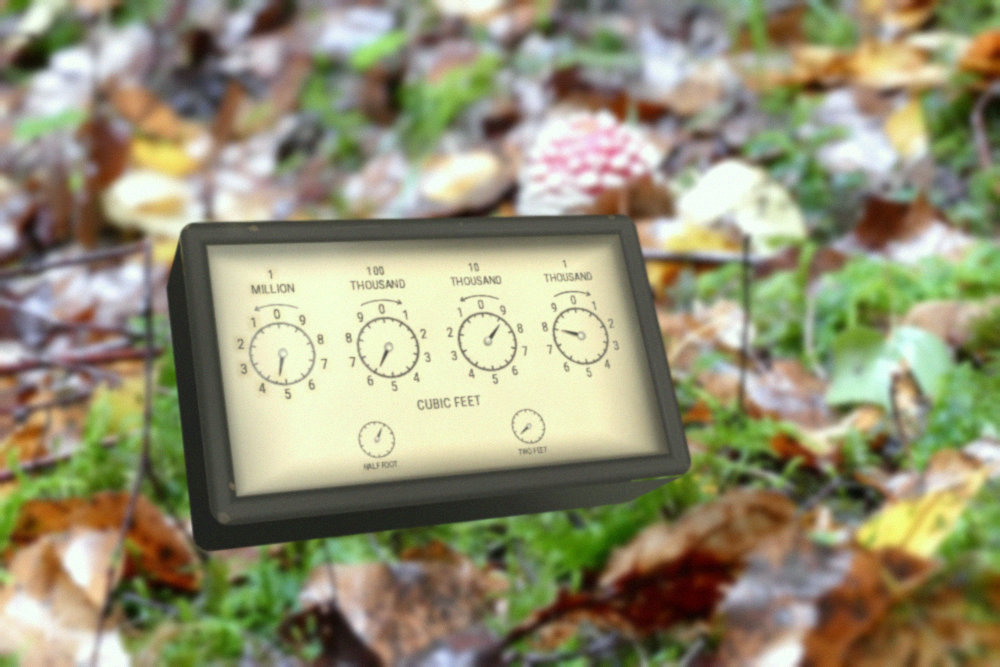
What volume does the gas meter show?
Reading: 458800 ft³
